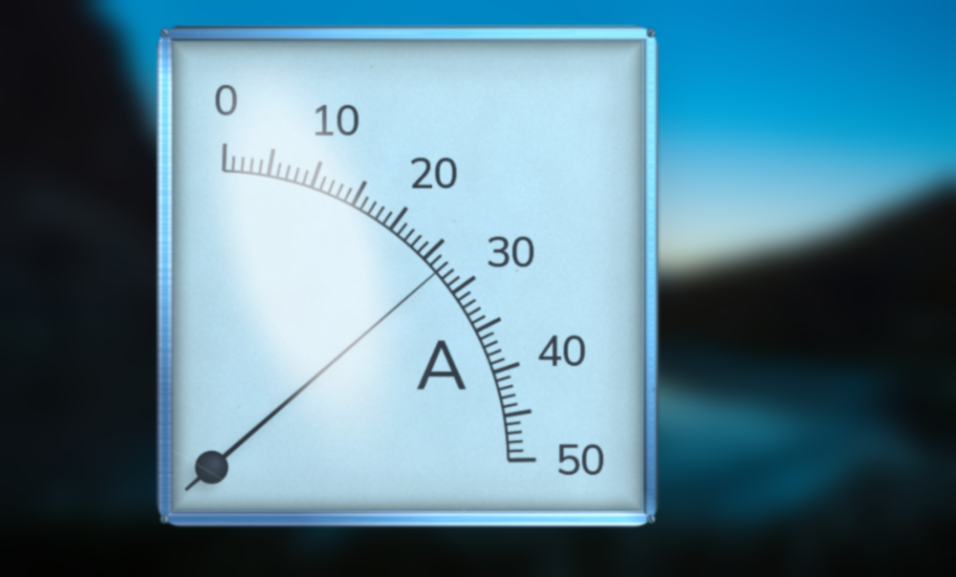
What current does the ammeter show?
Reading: 27 A
